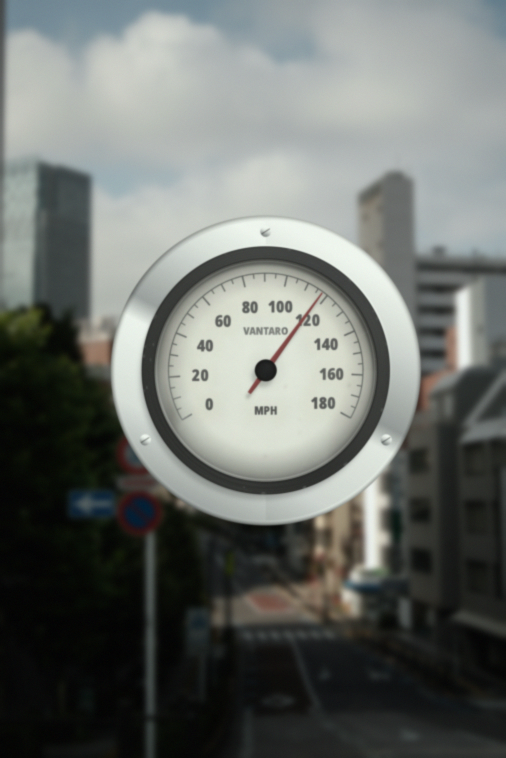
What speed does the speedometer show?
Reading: 117.5 mph
